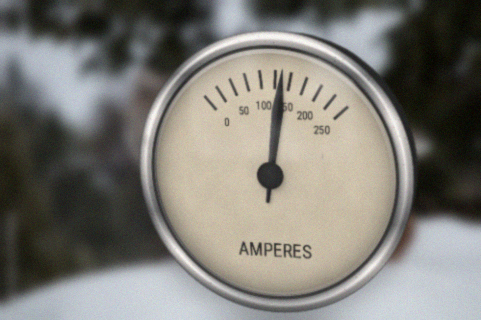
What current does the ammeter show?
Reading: 137.5 A
